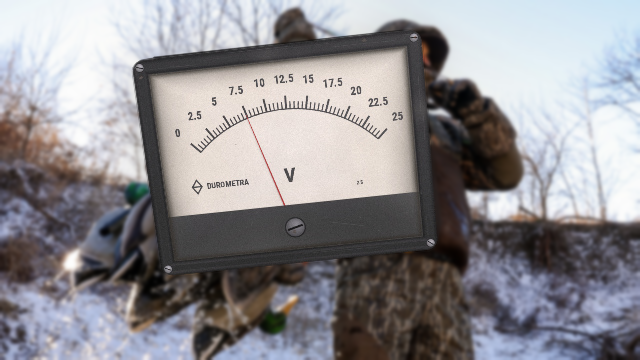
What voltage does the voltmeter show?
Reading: 7.5 V
